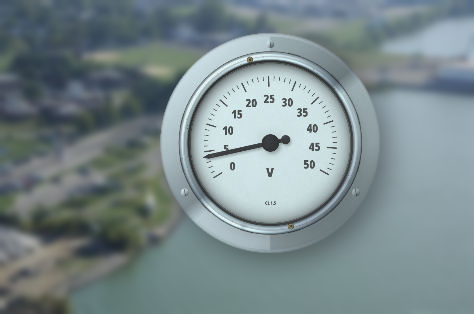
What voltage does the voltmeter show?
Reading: 4 V
